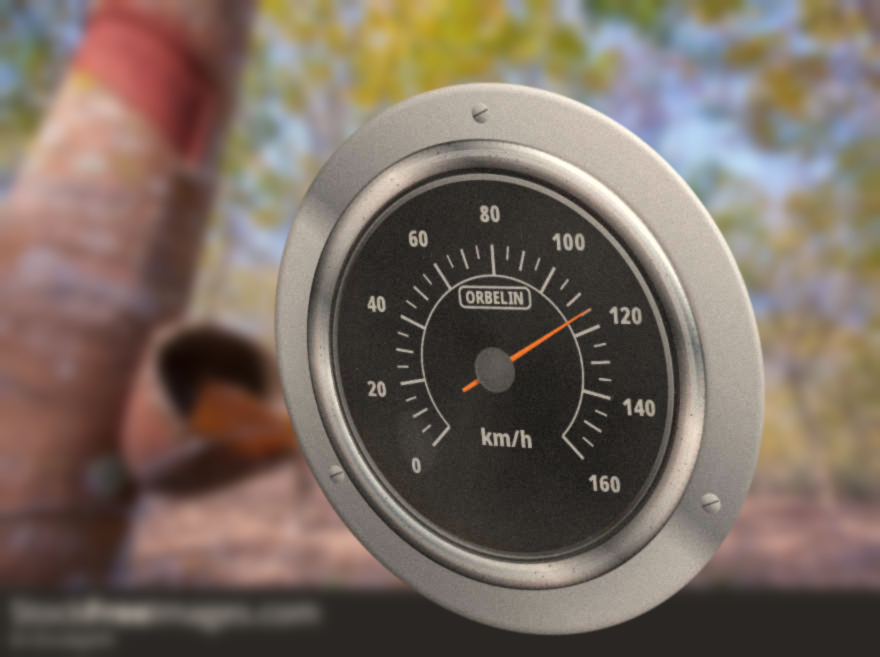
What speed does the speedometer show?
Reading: 115 km/h
